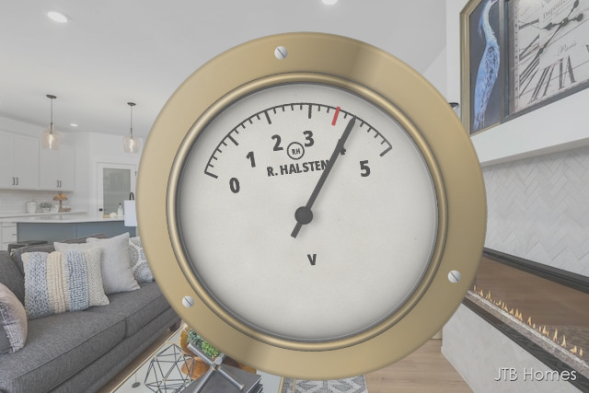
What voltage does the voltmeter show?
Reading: 4 V
